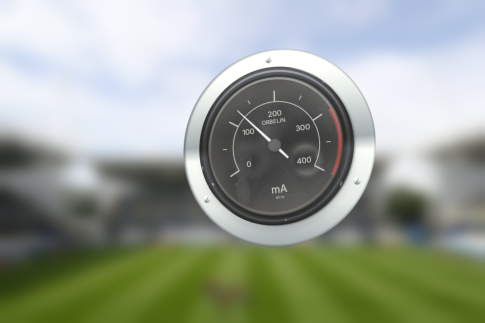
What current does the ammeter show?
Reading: 125 mA
